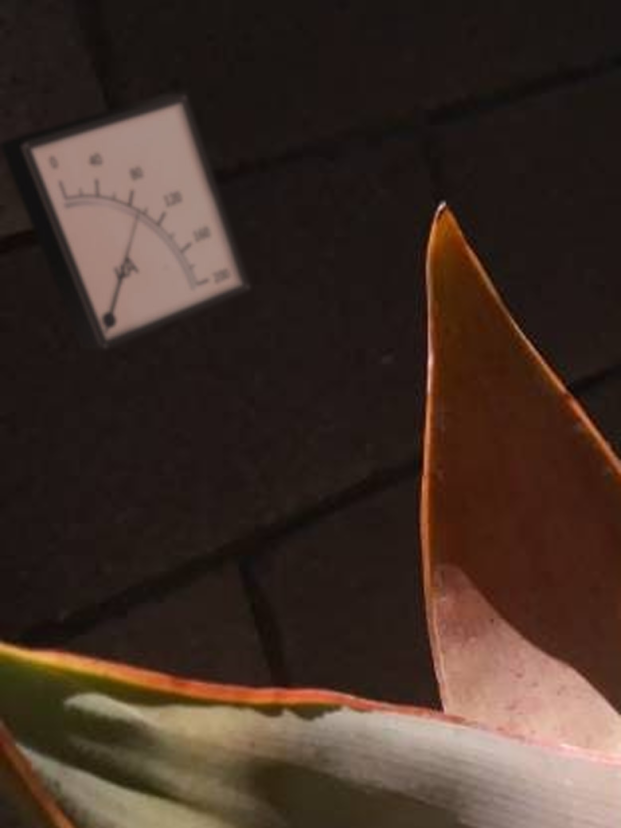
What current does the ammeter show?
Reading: 90 µA
